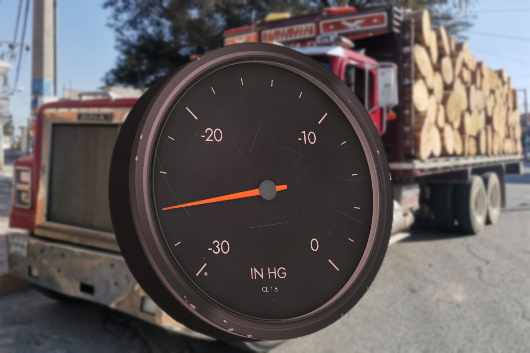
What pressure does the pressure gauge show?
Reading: -26 inHg
